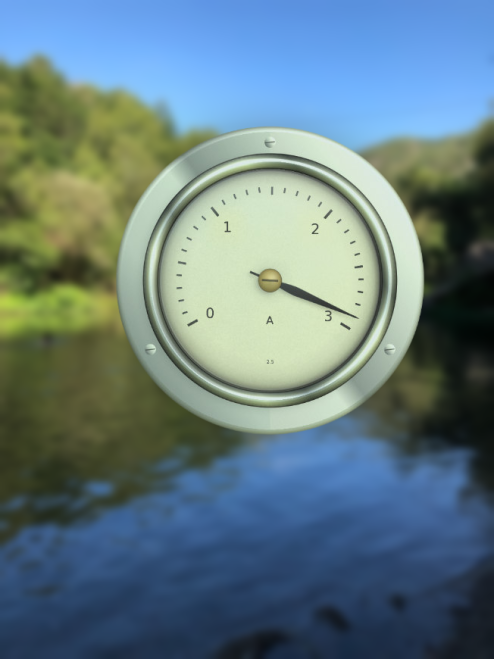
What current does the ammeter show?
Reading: 2.9 A
